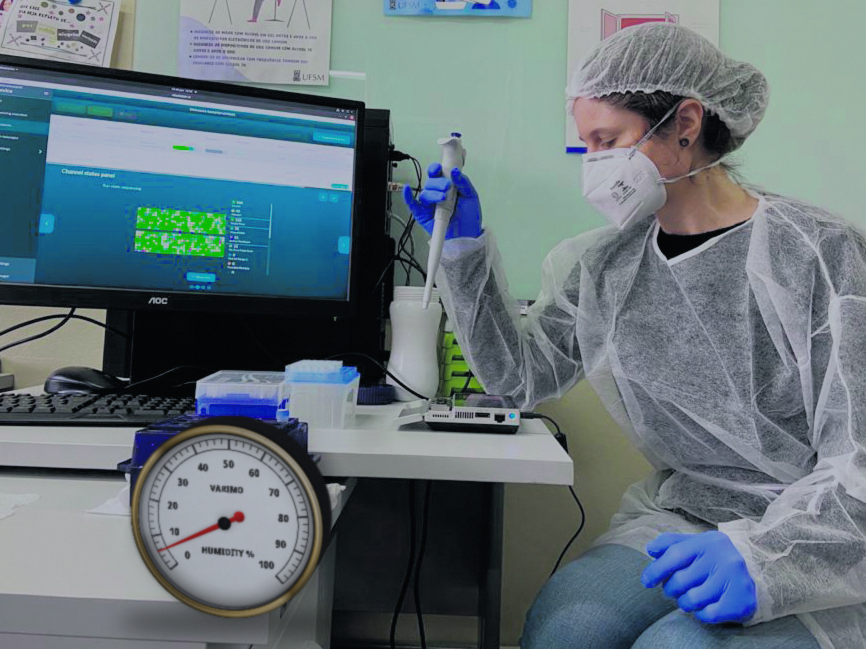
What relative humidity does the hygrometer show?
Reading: 6 %
